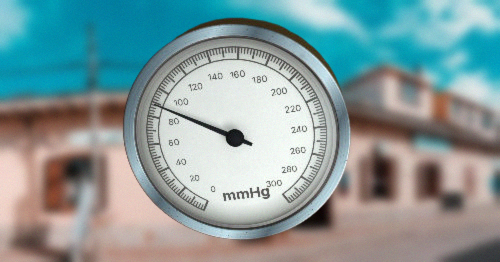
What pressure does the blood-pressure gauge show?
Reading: 90 mmHg
